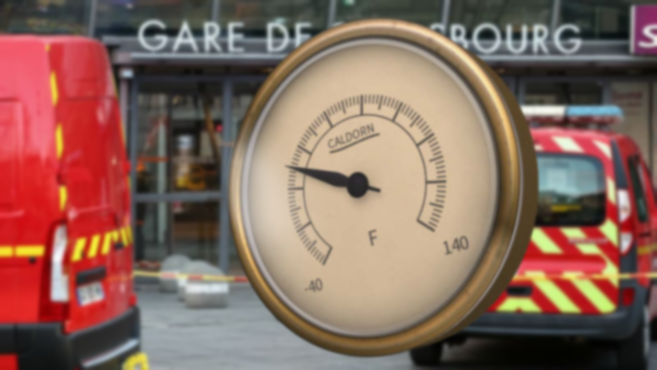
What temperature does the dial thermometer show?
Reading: 10 °F
